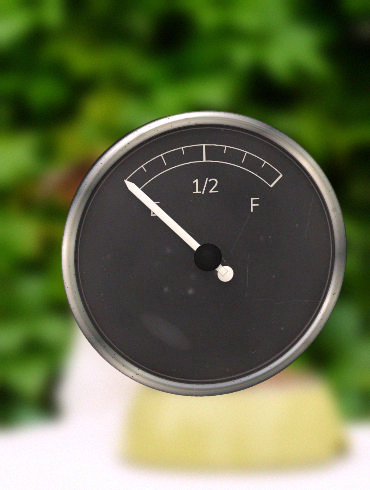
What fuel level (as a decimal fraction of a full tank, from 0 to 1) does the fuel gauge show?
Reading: 0
